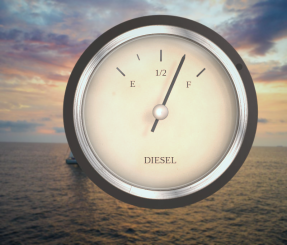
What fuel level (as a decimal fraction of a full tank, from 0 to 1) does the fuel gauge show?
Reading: 0.75
